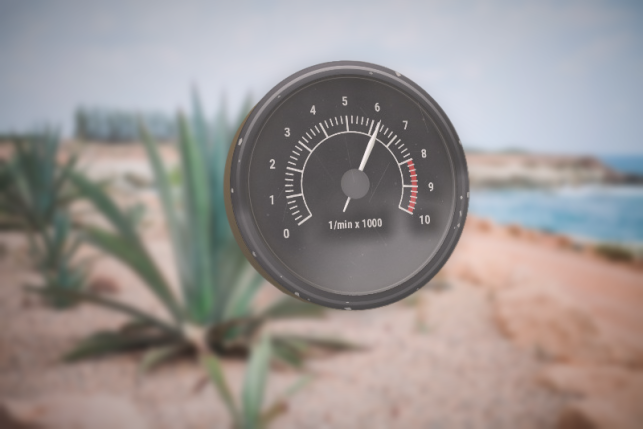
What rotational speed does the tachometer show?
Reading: 6200 rpm
